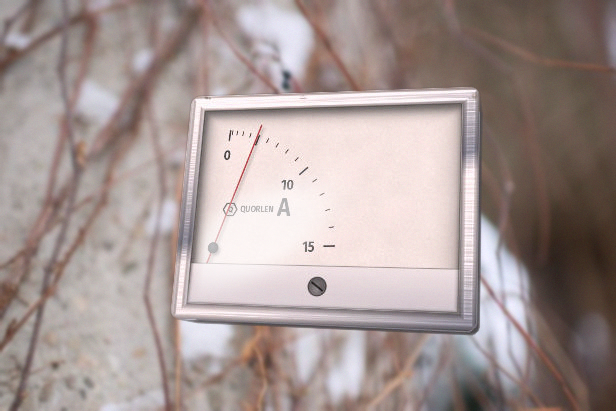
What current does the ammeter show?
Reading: 5 A
